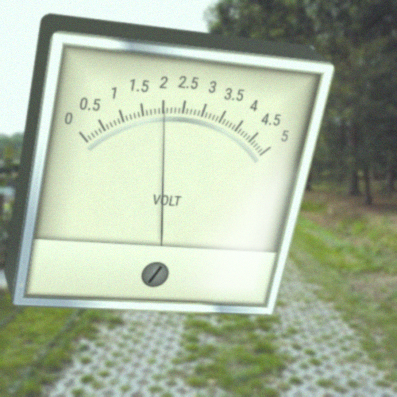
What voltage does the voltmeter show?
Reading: 2 V
